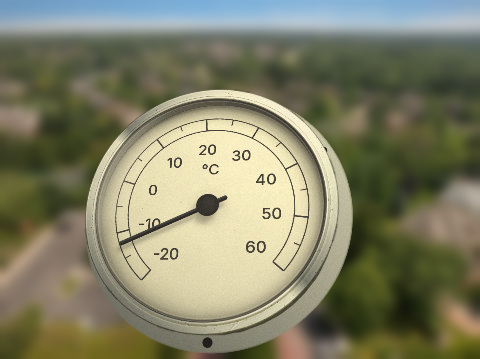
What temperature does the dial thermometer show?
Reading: -12.5 °C
